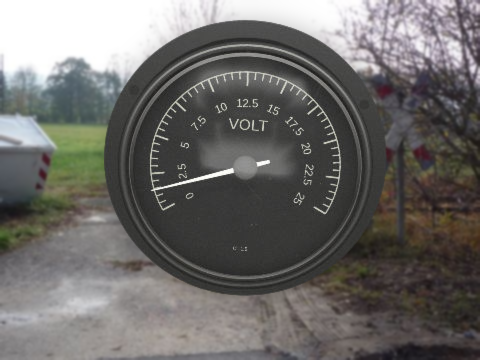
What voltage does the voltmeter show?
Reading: 1.5 V
